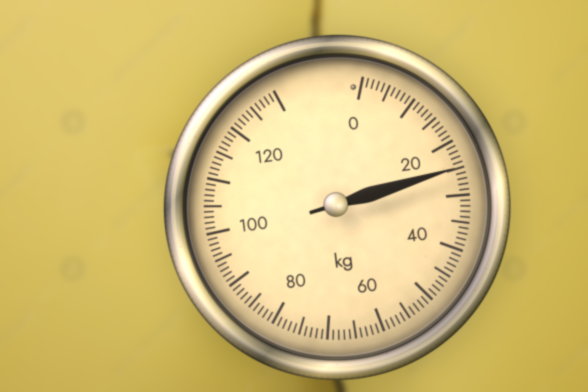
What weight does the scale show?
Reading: 25 kg
